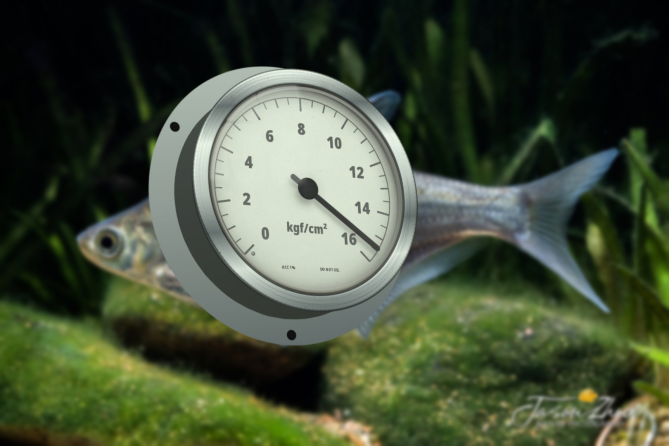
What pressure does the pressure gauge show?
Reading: 15.5 kg/cm²
